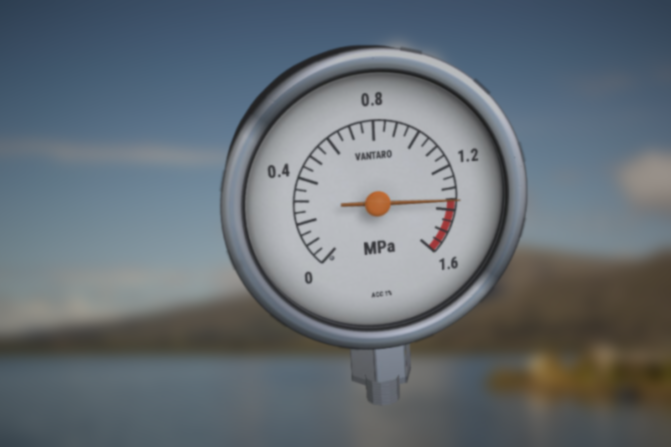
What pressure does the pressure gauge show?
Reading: 1.35 MPa
